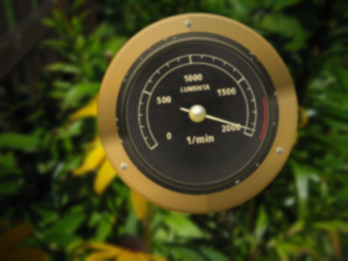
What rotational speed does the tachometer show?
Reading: 1950 rpm
